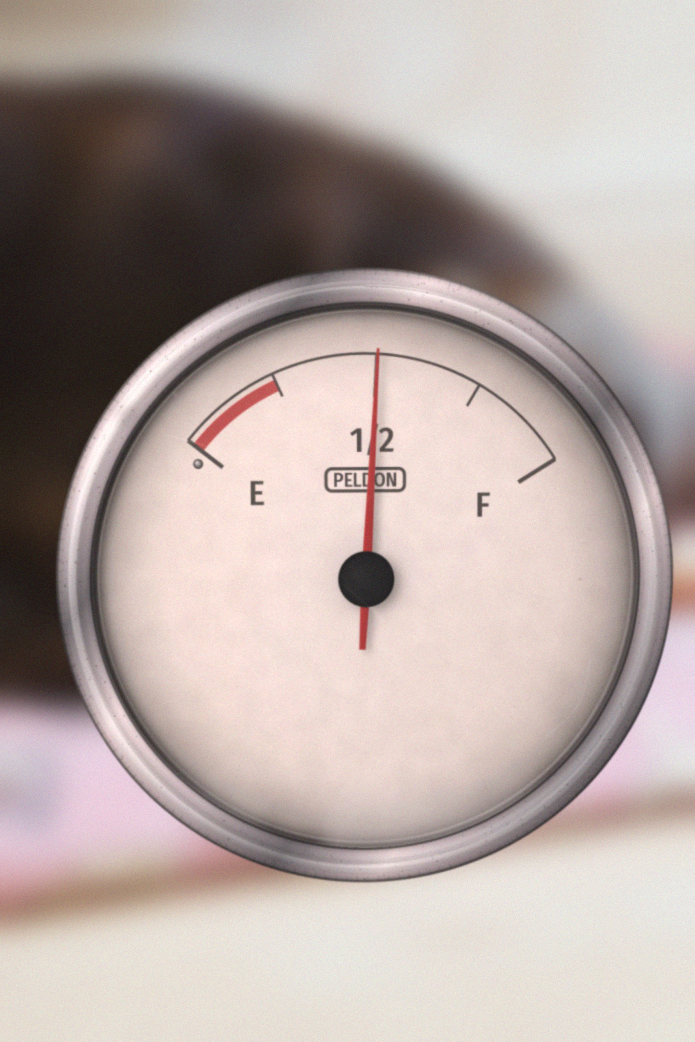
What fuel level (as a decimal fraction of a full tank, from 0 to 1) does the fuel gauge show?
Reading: 0.5
